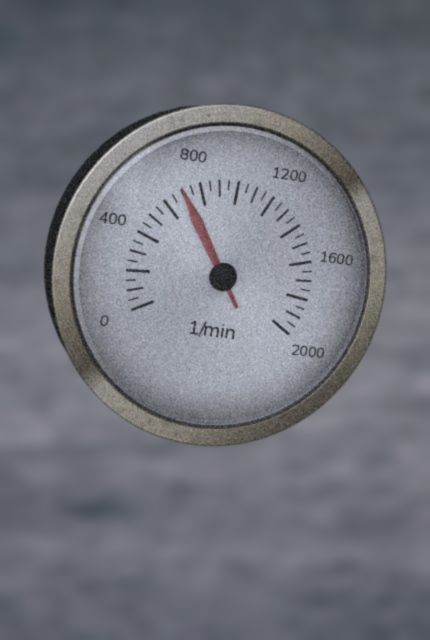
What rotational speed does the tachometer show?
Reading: 700 rpm
